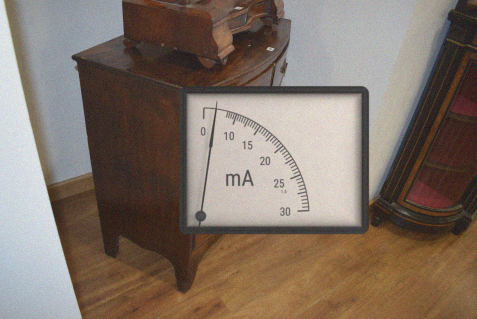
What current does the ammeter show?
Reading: 5 mA
